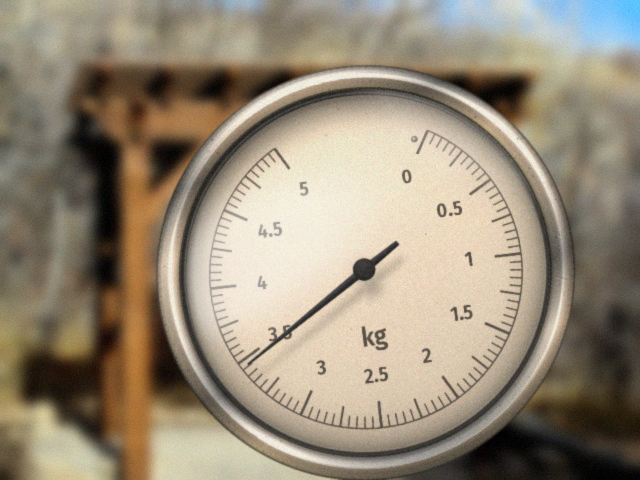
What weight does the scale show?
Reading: 3.45 kg
